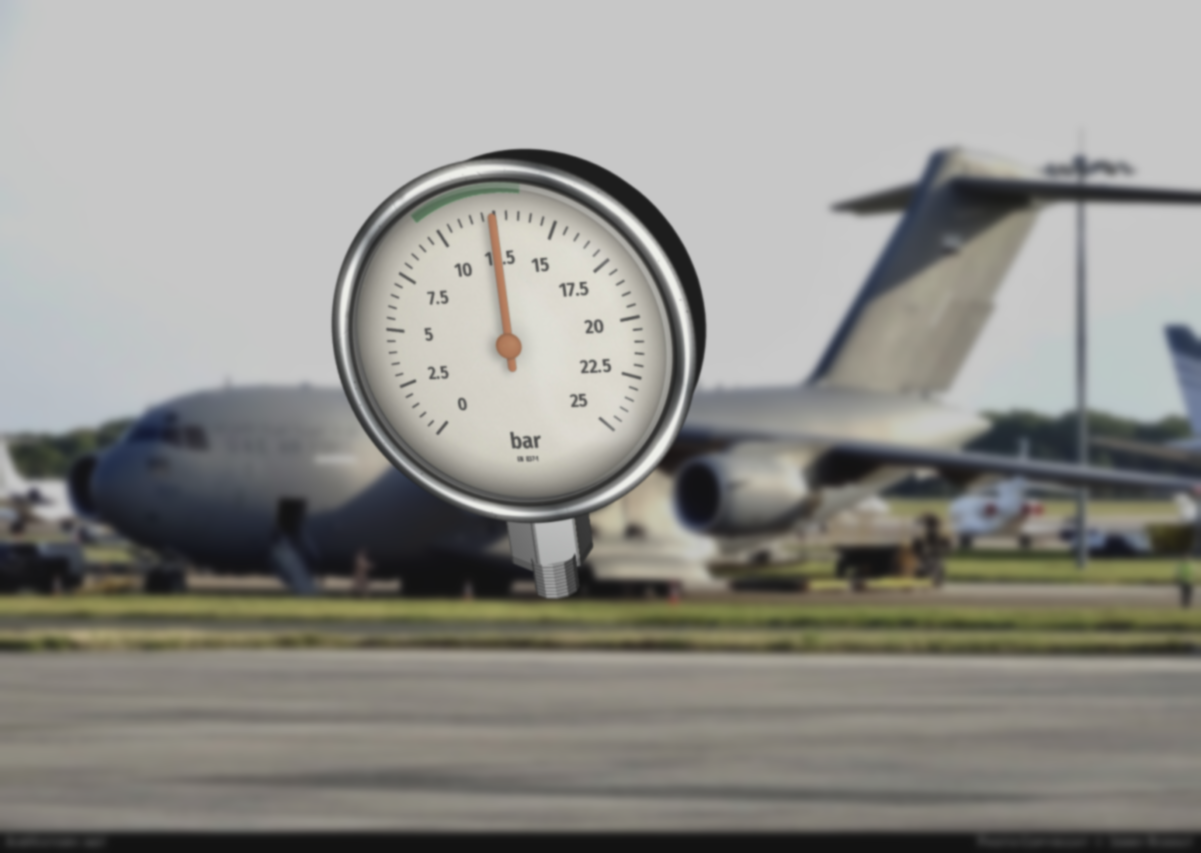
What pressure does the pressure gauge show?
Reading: 12.5 bar
